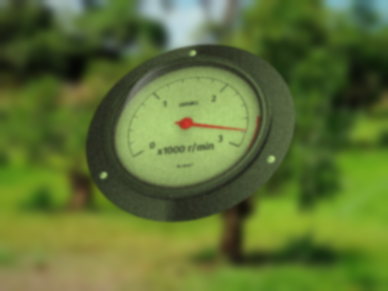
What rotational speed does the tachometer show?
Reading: 2800 rpm
